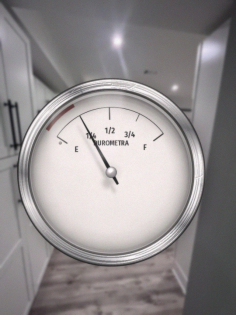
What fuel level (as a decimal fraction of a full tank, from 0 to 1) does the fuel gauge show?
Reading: 0.25
